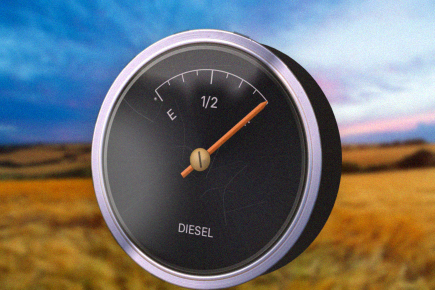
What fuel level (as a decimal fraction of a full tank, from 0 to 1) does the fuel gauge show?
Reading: 1
